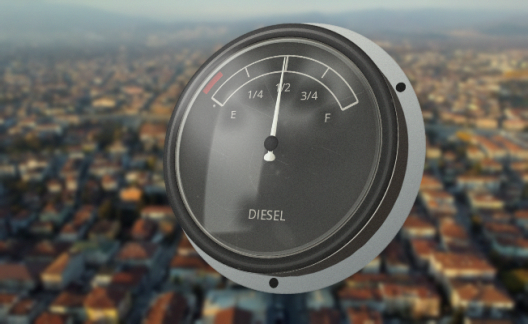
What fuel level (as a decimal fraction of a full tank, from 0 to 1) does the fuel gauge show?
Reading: 0.5
